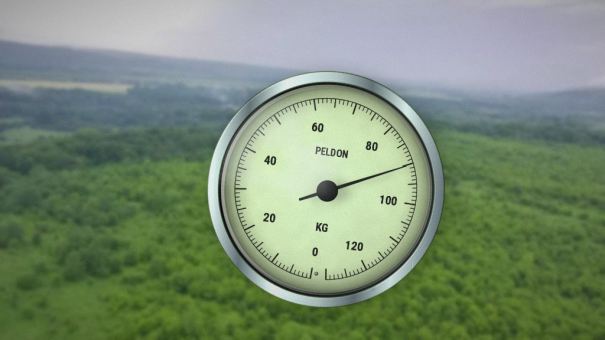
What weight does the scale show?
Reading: 90 kg
